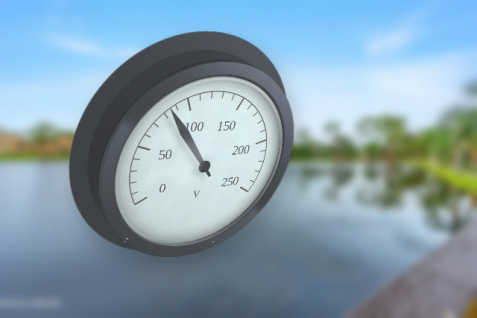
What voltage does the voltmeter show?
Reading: 85 V
